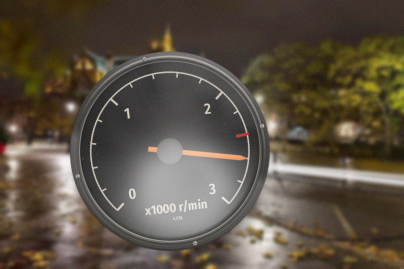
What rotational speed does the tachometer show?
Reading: 2600 rpm
